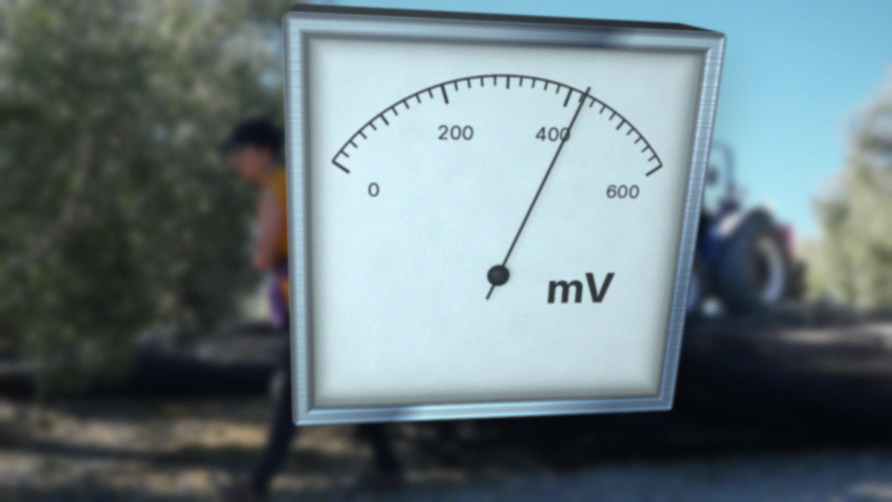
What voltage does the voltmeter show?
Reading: 420 mV
